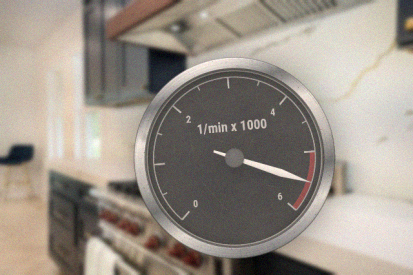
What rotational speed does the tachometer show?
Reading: 5500 rpm
